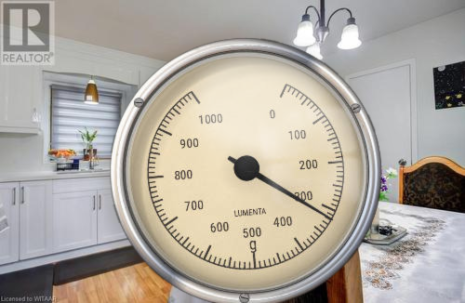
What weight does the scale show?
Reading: 320 g
